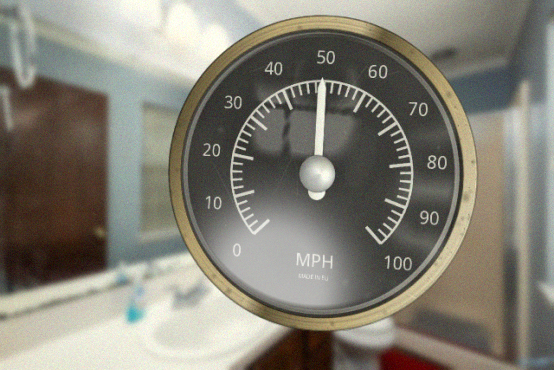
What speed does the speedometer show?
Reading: 50 mph
